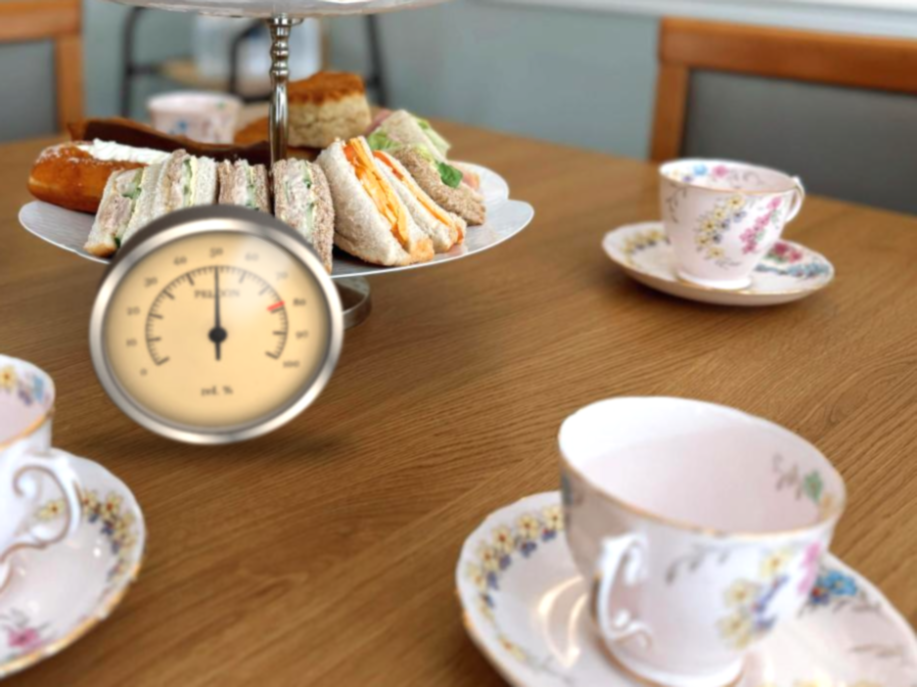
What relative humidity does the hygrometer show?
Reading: 50 %
